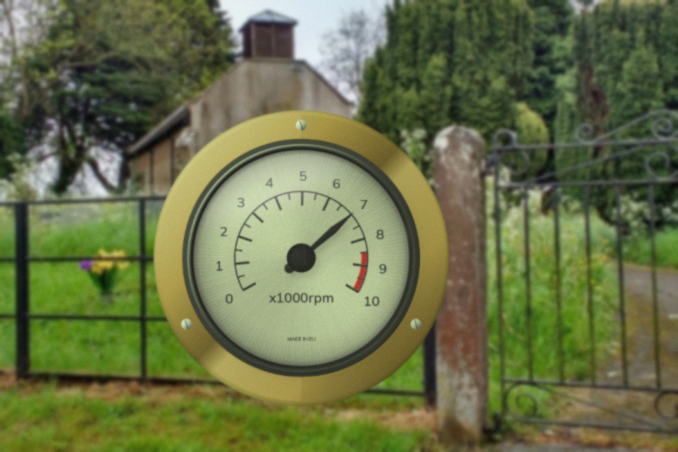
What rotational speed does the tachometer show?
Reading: 7000 rpm
